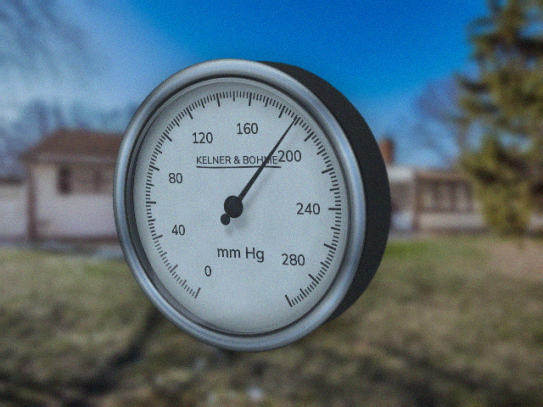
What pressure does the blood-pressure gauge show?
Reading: 190 mmHg
